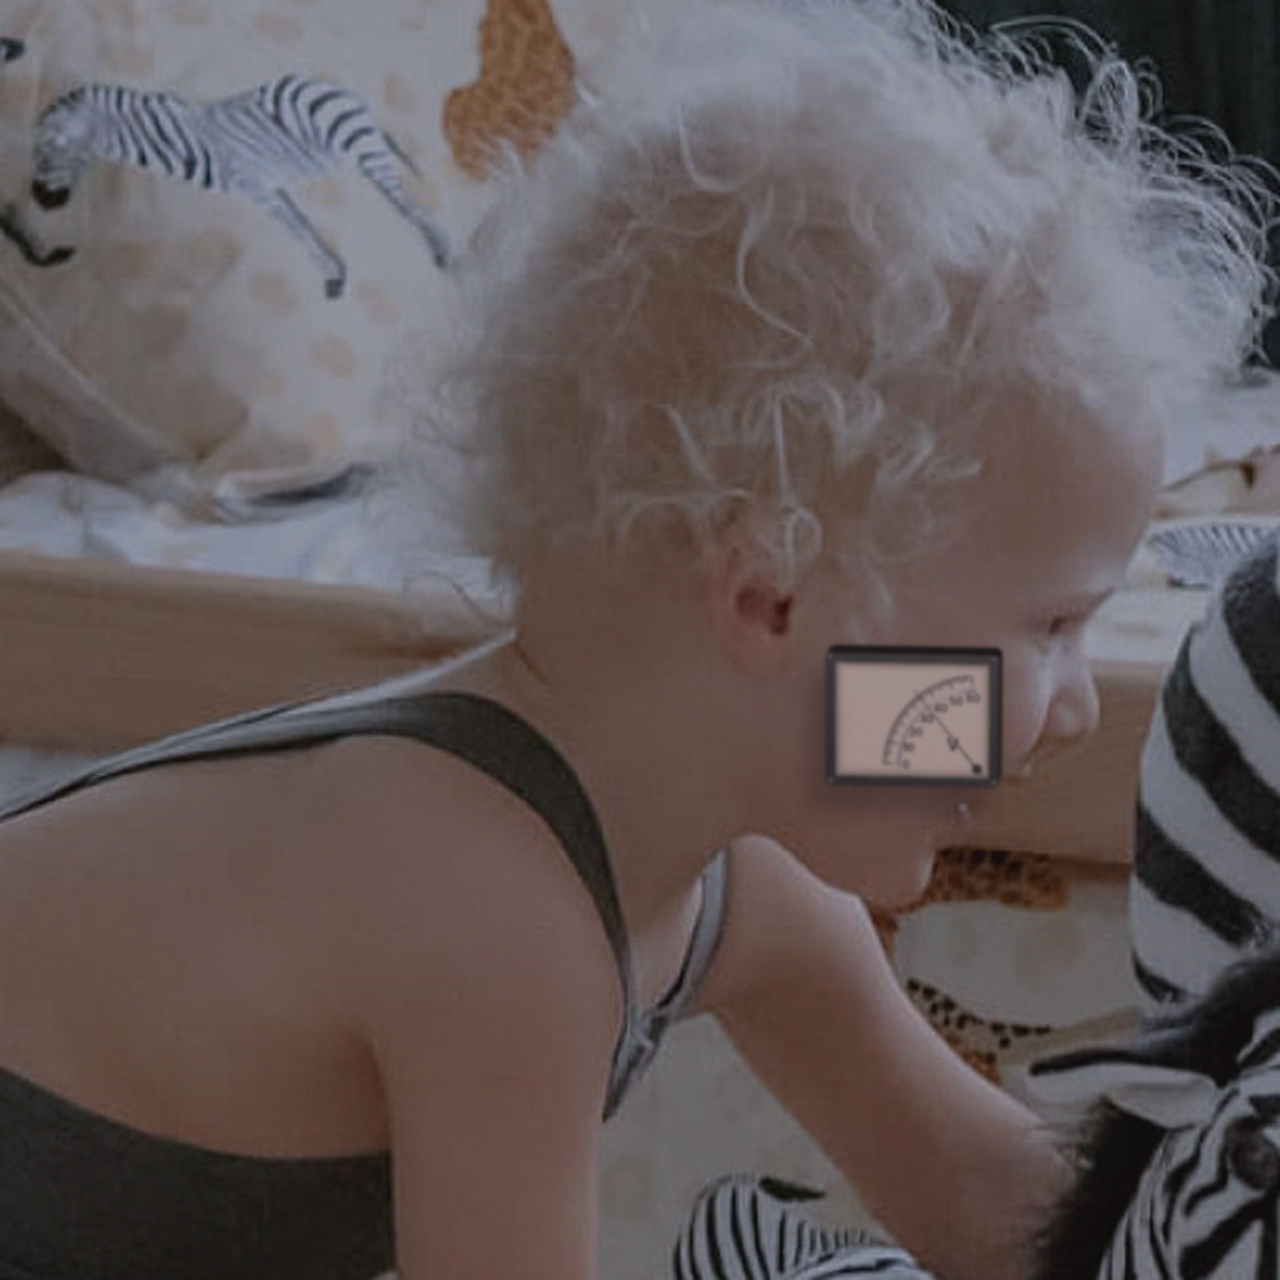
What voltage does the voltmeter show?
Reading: 35 V
